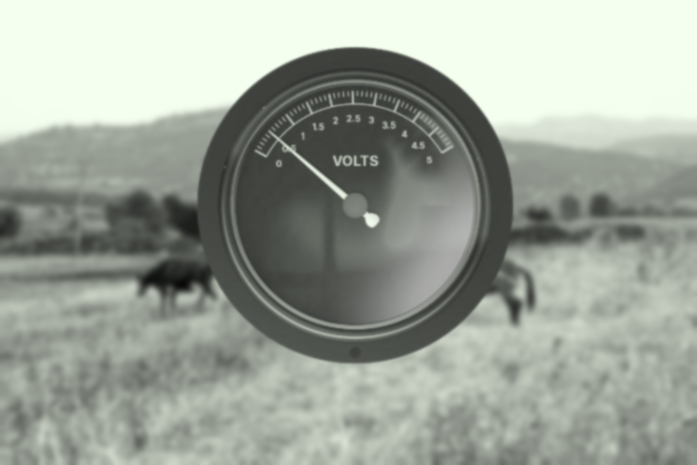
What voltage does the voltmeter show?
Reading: 0.5 V
